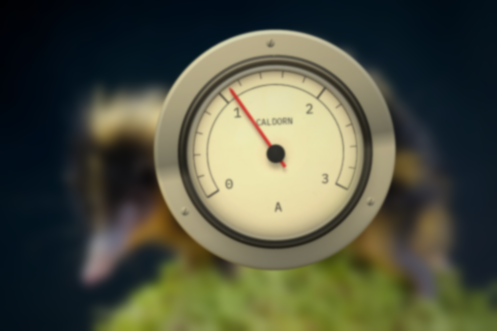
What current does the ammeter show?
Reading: 1.1 A
